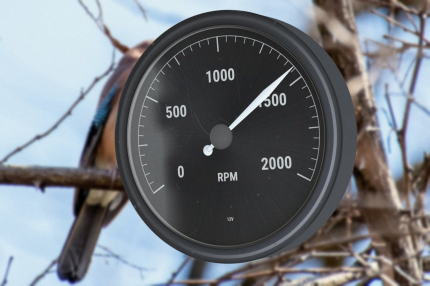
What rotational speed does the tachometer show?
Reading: 1450 rpm
